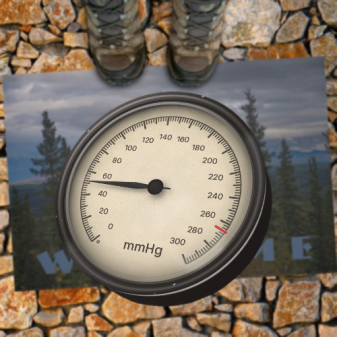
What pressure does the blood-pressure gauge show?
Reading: 50 mmHg
